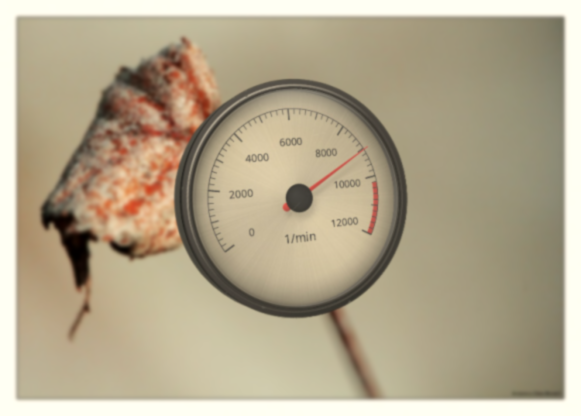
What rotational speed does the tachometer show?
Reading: 9000 rpm
